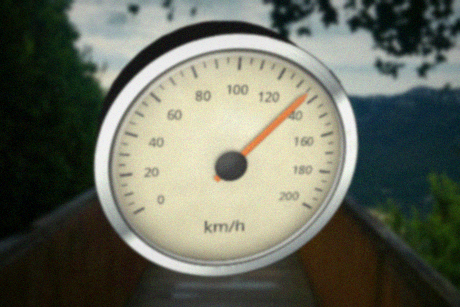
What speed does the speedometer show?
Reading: 135 km/h
